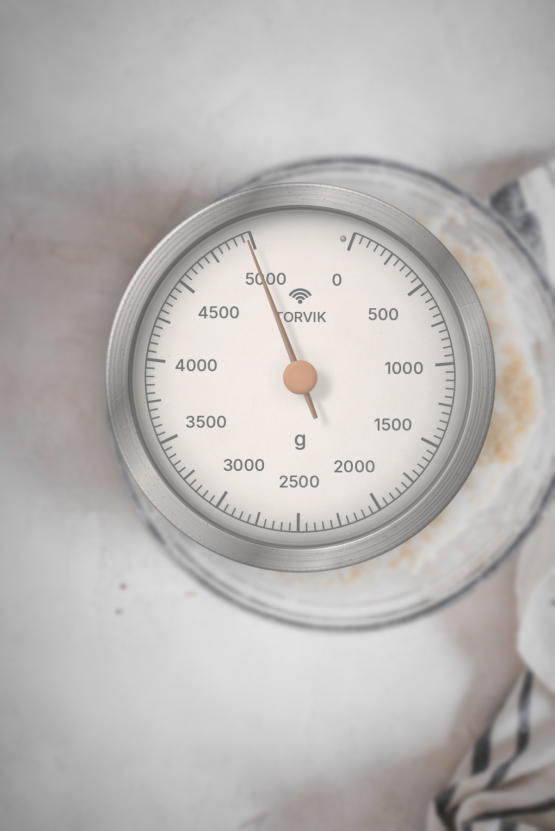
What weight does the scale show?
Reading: 4975 g
